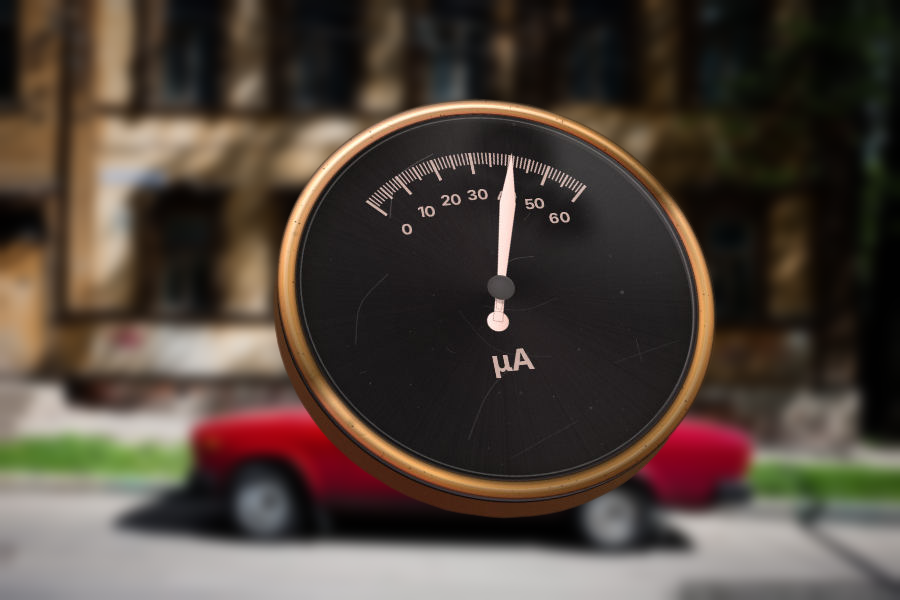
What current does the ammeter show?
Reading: 40 µA
